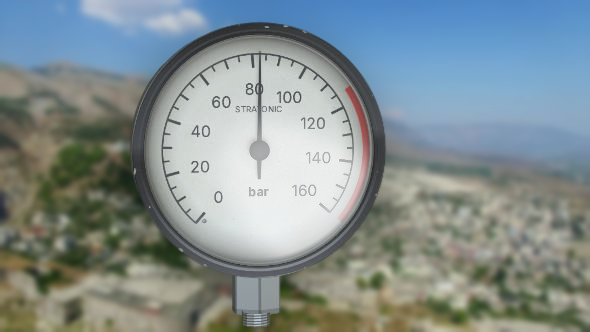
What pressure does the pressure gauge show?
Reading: 82.5 bar
